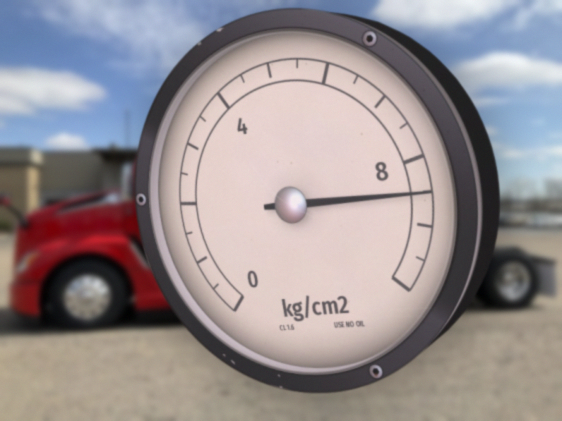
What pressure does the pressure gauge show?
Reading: 8.5 kg/cm²
